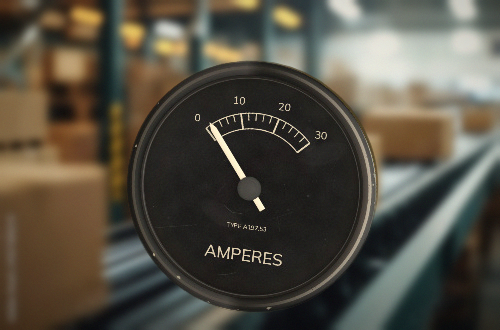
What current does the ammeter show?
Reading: 2 A
